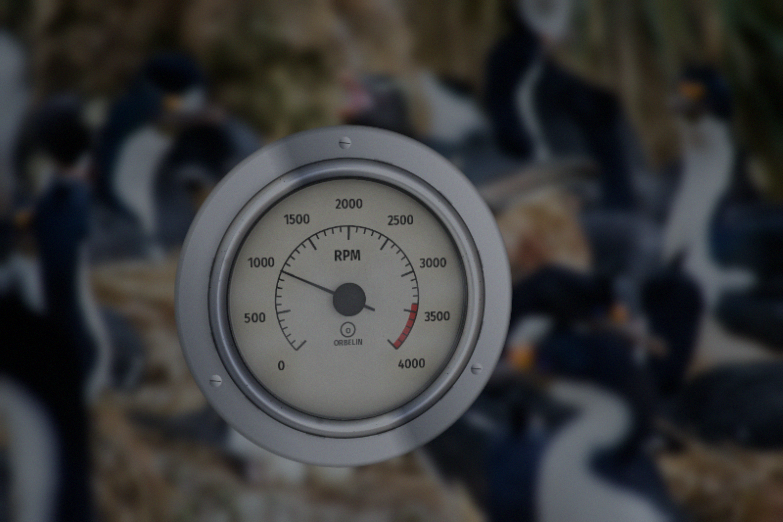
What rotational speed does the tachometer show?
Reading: 1000 rpm
